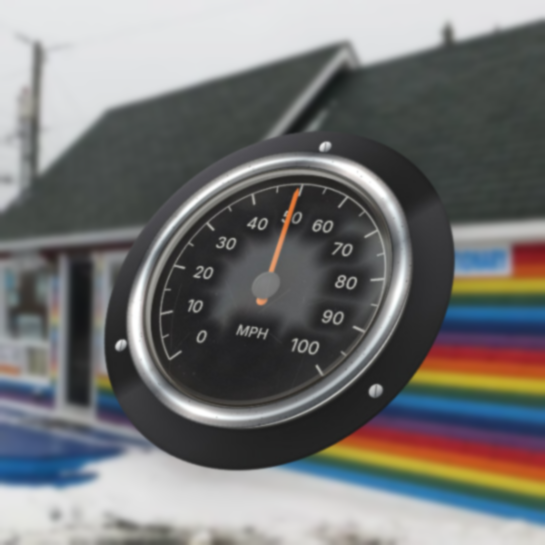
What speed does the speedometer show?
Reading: 50 mph
